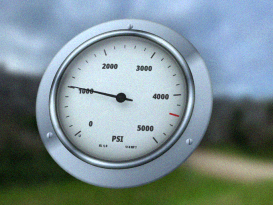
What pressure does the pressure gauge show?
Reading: 1000 psi
